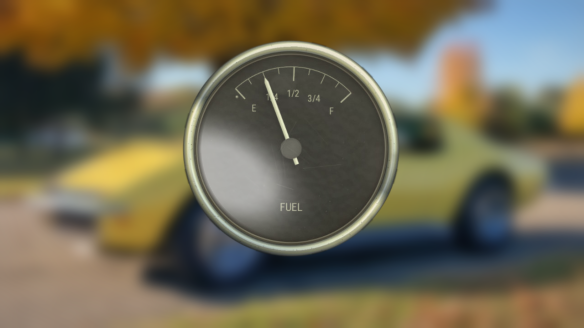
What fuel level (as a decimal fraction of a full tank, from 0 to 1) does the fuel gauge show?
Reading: 0.25
